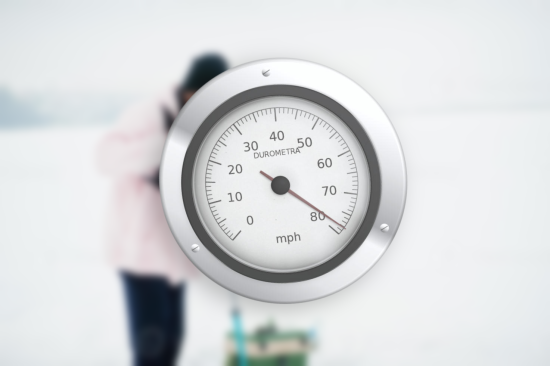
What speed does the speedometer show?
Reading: 78 mph
